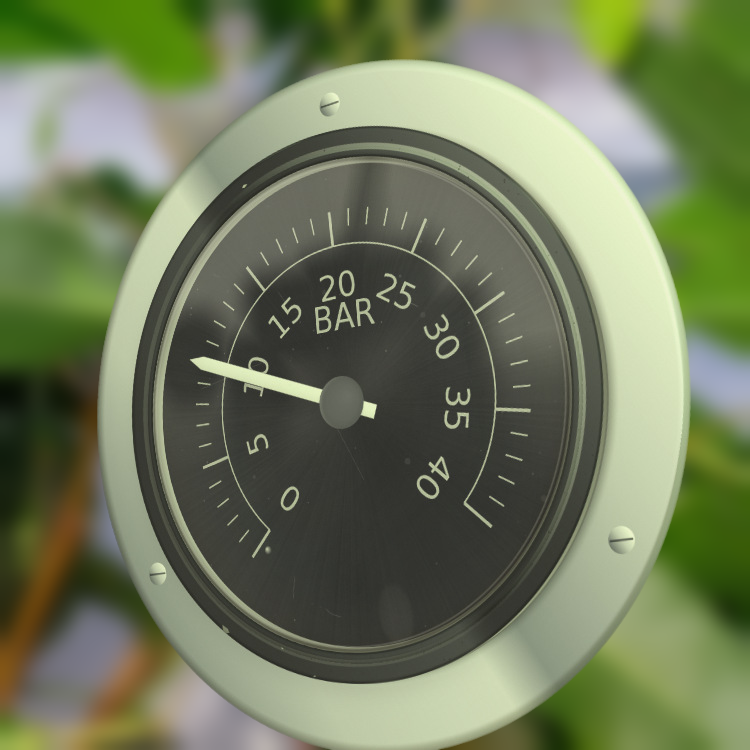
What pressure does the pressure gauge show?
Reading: 10 bar
